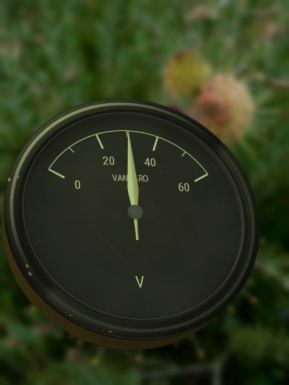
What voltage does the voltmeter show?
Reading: 30 V
